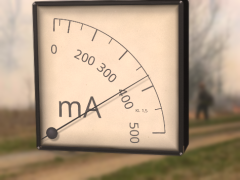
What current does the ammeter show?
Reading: 375 mA
